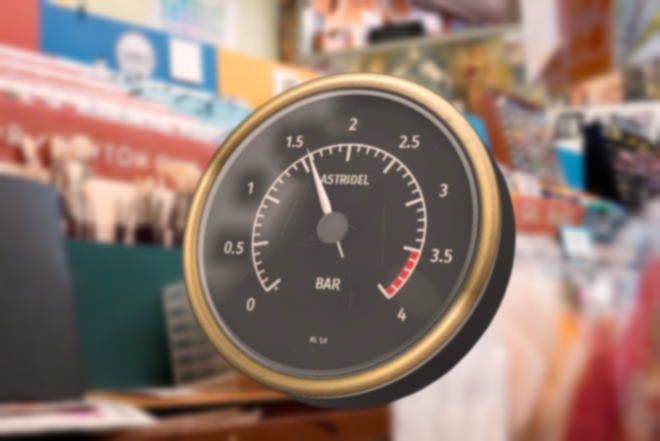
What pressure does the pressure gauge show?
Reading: 1.6 bar
